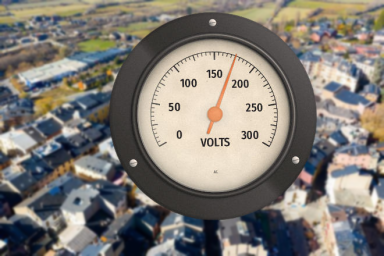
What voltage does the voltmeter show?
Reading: 175 V
